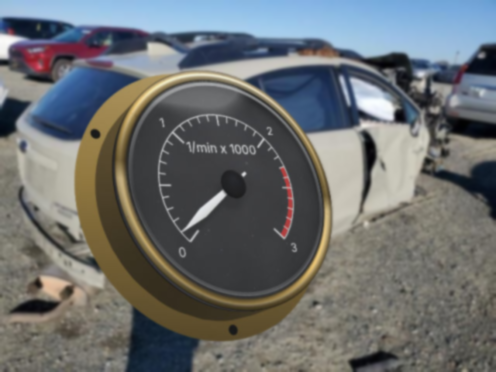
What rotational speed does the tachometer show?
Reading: 100 rpm
